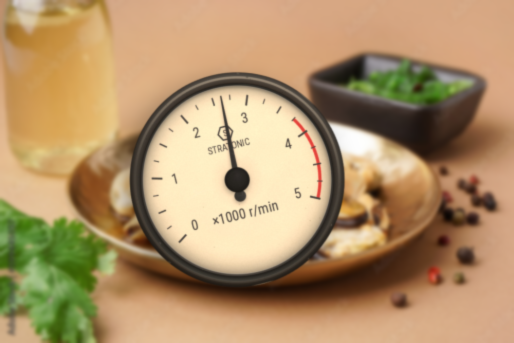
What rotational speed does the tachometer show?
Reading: 2625 rpm
